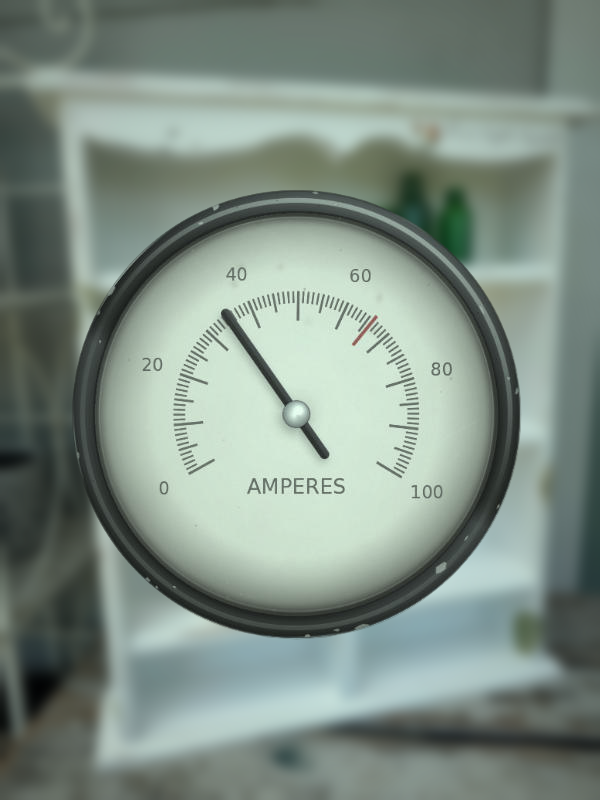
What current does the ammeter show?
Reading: 35 A
